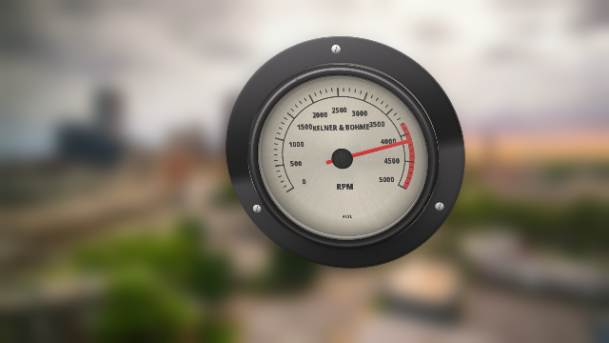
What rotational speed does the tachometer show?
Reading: 4100 rpm
